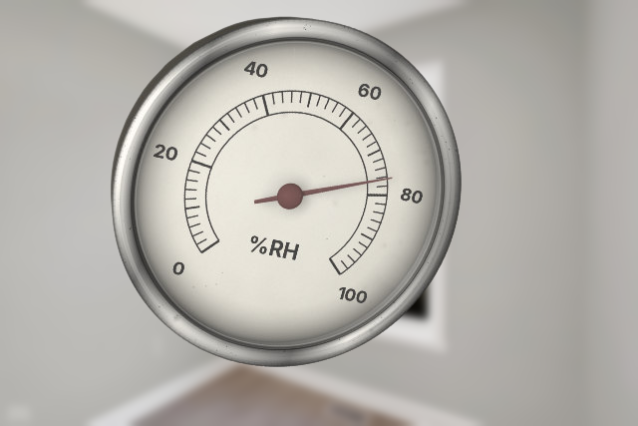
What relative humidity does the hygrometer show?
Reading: 76 %
